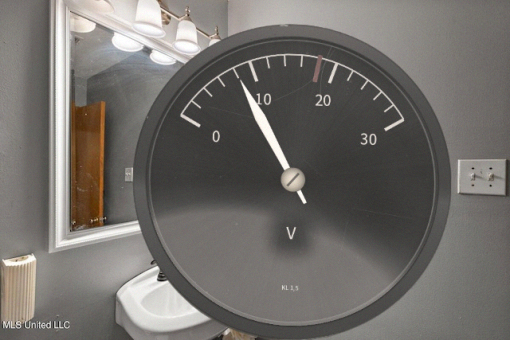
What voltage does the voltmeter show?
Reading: 8 V
